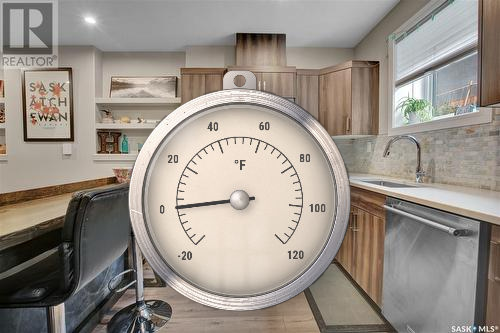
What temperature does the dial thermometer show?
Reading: 0 °F
